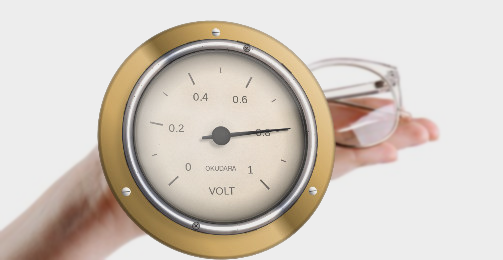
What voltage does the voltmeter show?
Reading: 0.8 V
